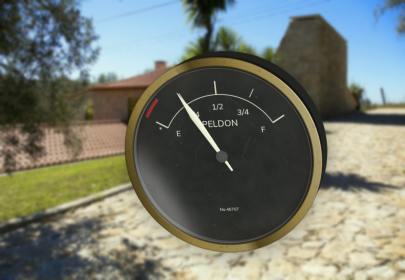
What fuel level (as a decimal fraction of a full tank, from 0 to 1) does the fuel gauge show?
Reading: 0.25
